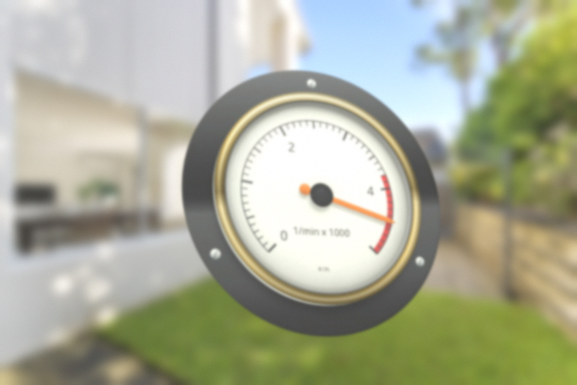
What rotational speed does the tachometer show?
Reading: 4500 rpm
